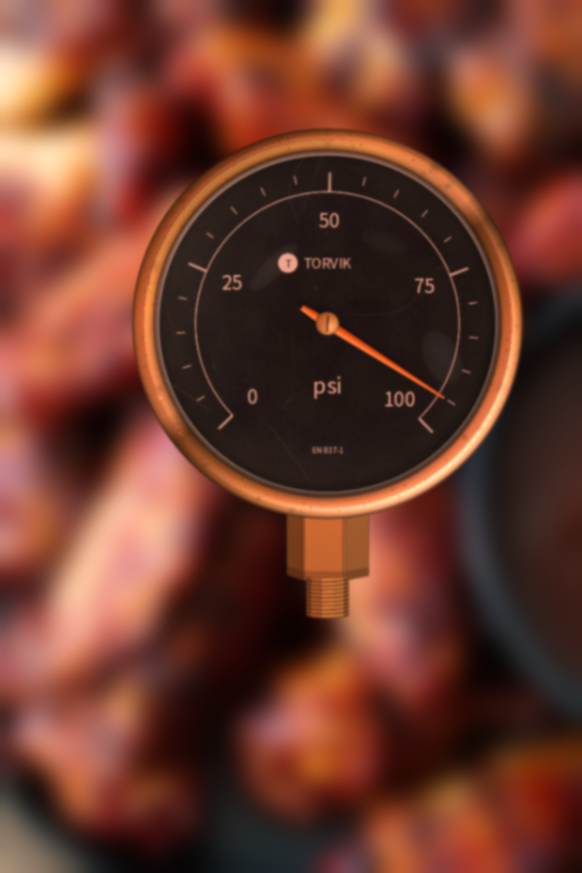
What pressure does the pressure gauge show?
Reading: 95 psi
